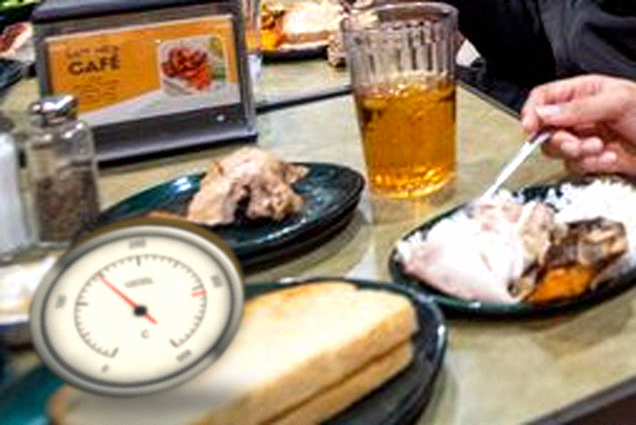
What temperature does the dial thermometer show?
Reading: 150 °C
